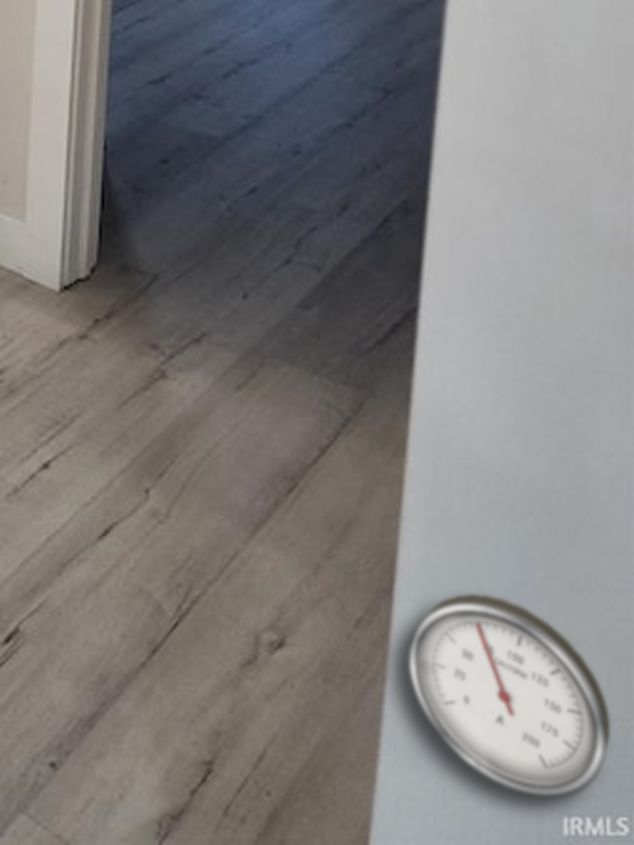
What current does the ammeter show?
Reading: 75 A
